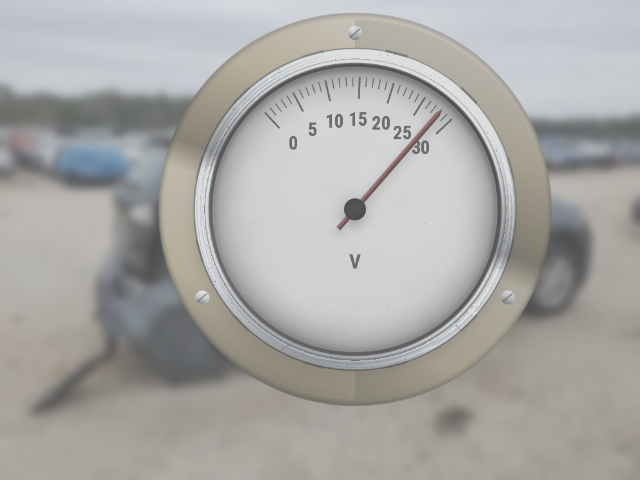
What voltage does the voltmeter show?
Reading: 28 V
